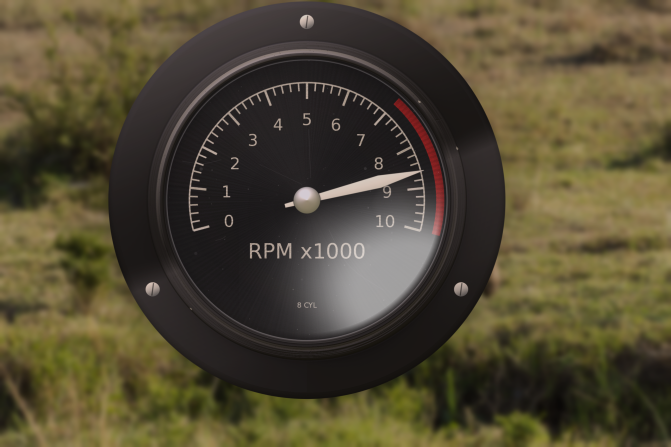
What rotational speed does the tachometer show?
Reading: 8600 rpm
